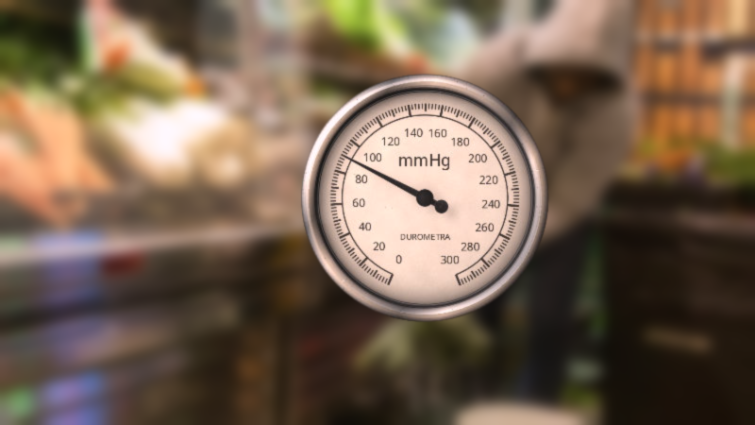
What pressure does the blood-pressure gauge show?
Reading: 90 mmHg
